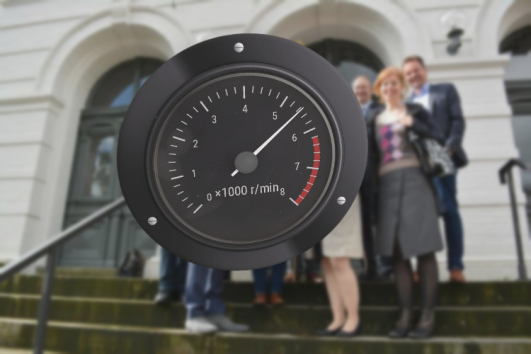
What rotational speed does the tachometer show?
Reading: 5400 rpm
